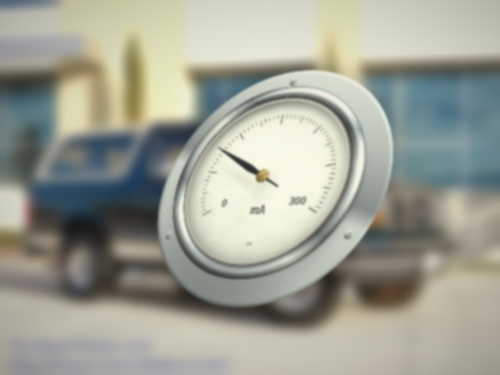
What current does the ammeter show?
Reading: 75 mA
